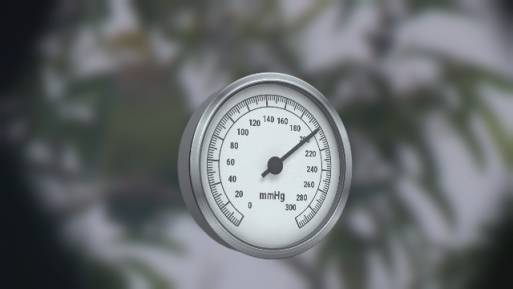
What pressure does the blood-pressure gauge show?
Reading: 200 mmHg
